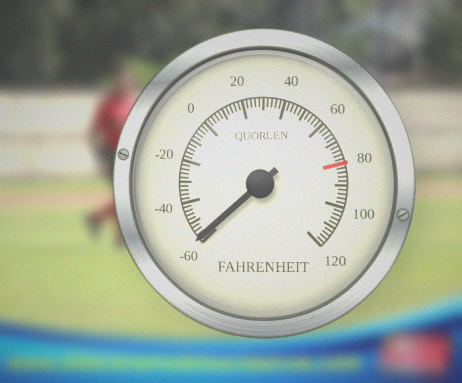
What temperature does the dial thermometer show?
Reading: -58 °F
